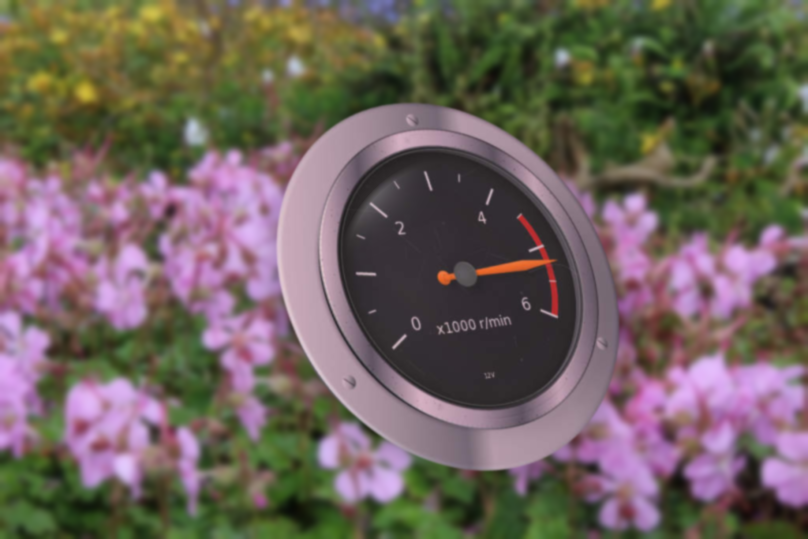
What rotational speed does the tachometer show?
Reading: 5250 rpm
